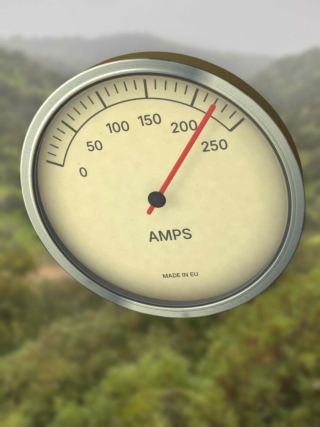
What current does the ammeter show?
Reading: 220 A
